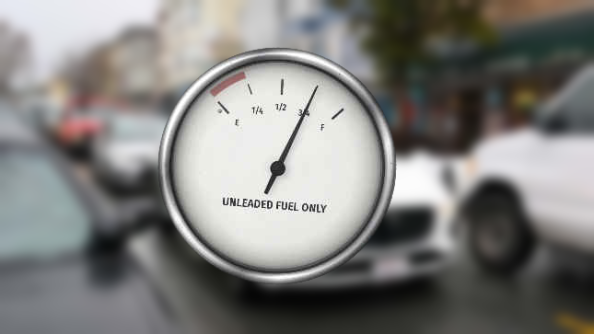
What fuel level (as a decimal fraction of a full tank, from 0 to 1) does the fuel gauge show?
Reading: 0.75
